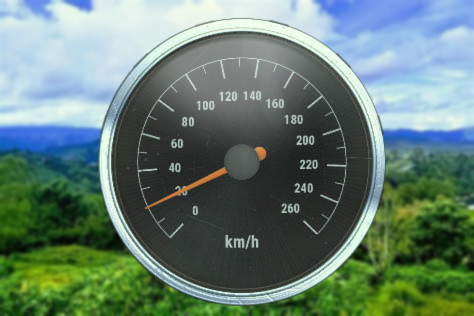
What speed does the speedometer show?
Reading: 20 km/h
